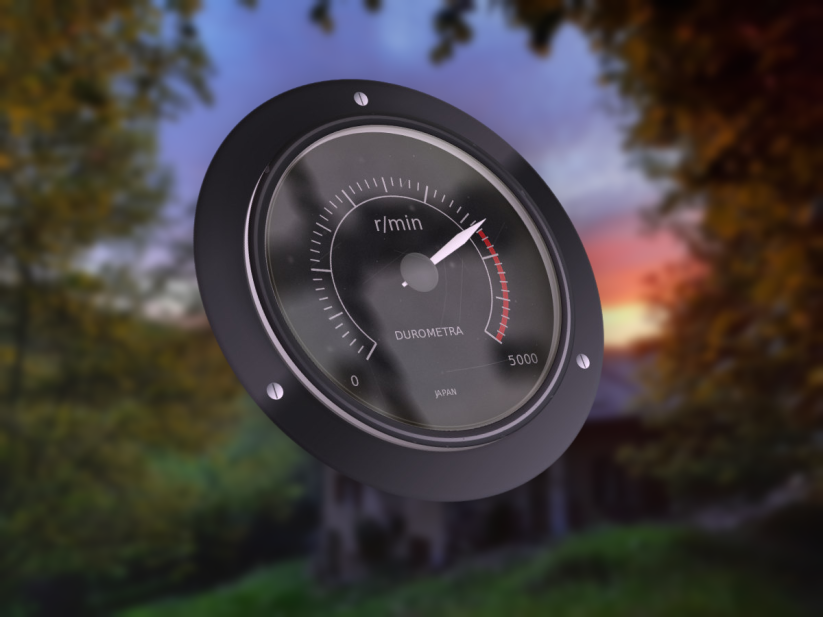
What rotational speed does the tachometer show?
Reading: 3650 rpm
